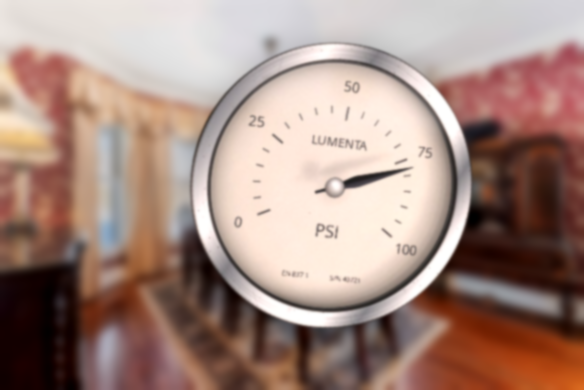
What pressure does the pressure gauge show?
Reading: 77.5 psi
